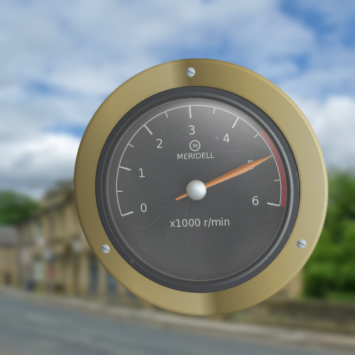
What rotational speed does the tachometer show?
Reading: 5000 rpm
